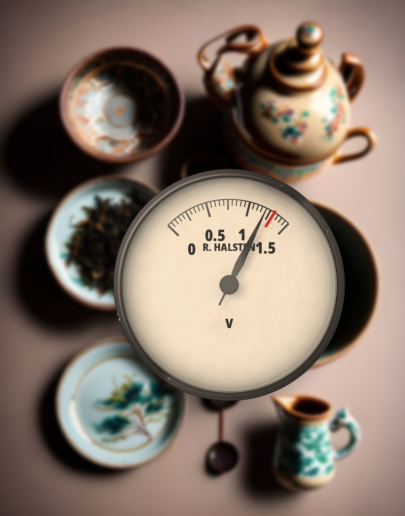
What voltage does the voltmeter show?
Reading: 1.2 V
